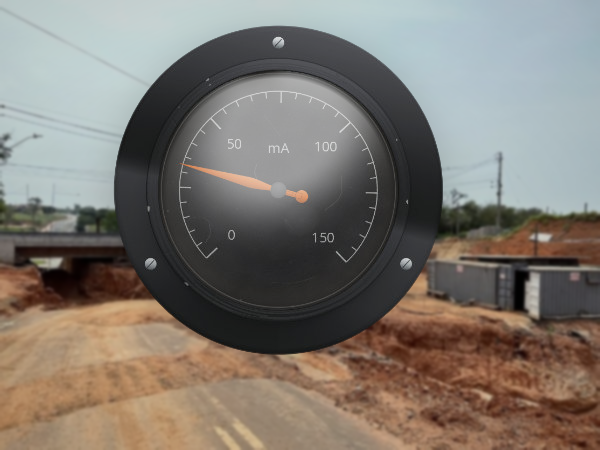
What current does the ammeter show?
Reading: 32.5 mA
